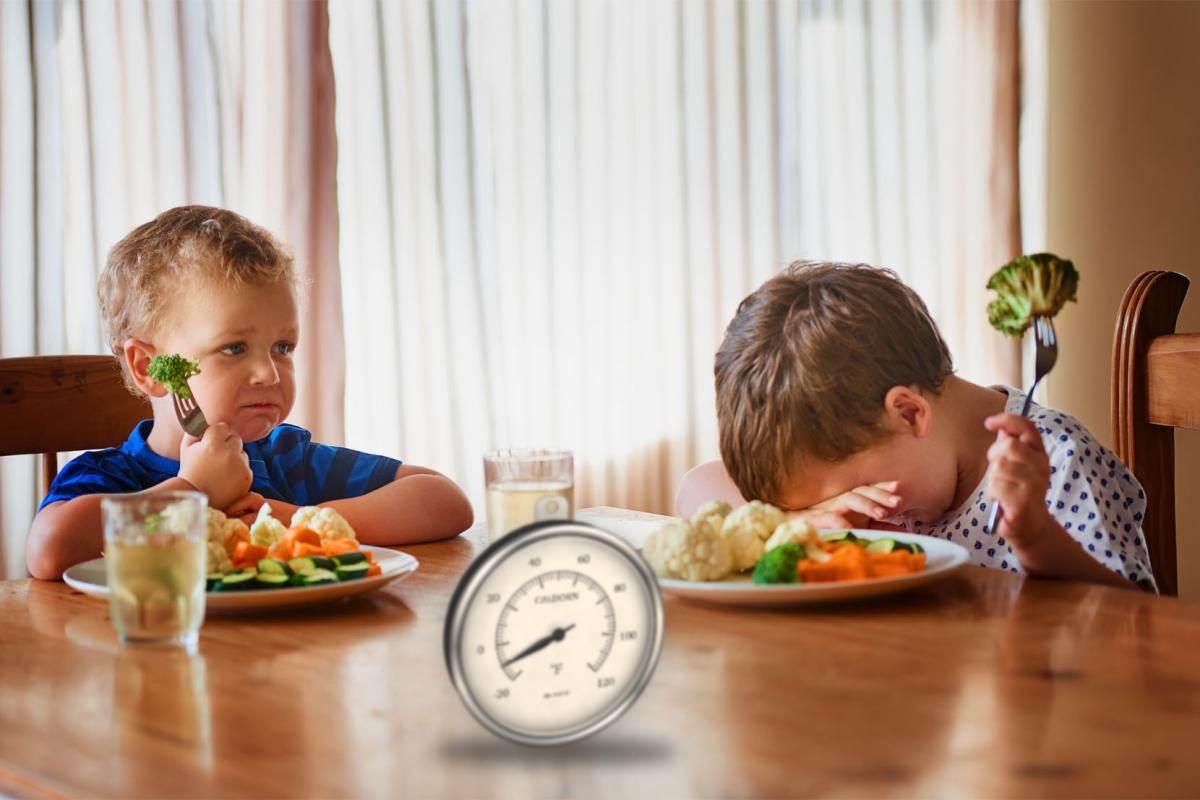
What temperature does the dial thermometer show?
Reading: -10 °F
